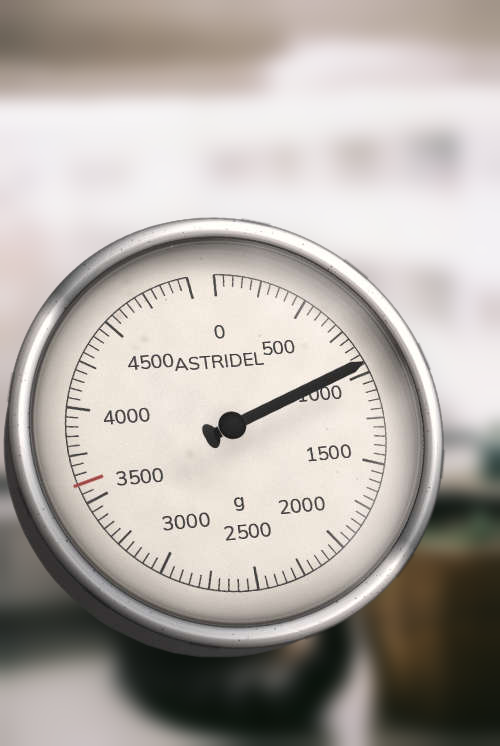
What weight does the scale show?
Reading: 950 g
